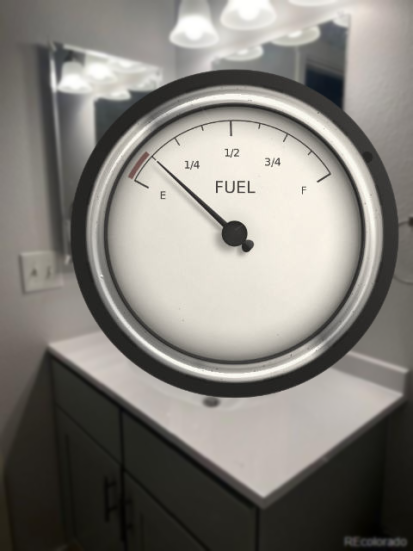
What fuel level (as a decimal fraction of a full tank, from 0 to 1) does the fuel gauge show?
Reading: 0.125
